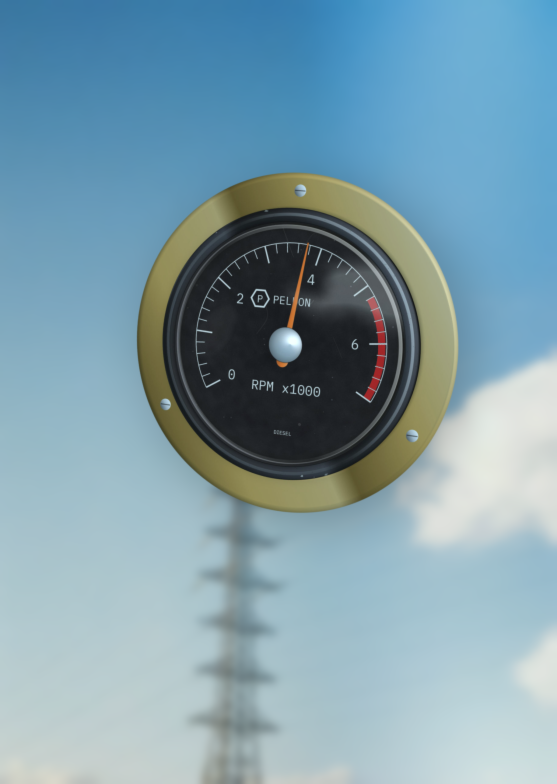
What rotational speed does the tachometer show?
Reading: 3800 rpm
